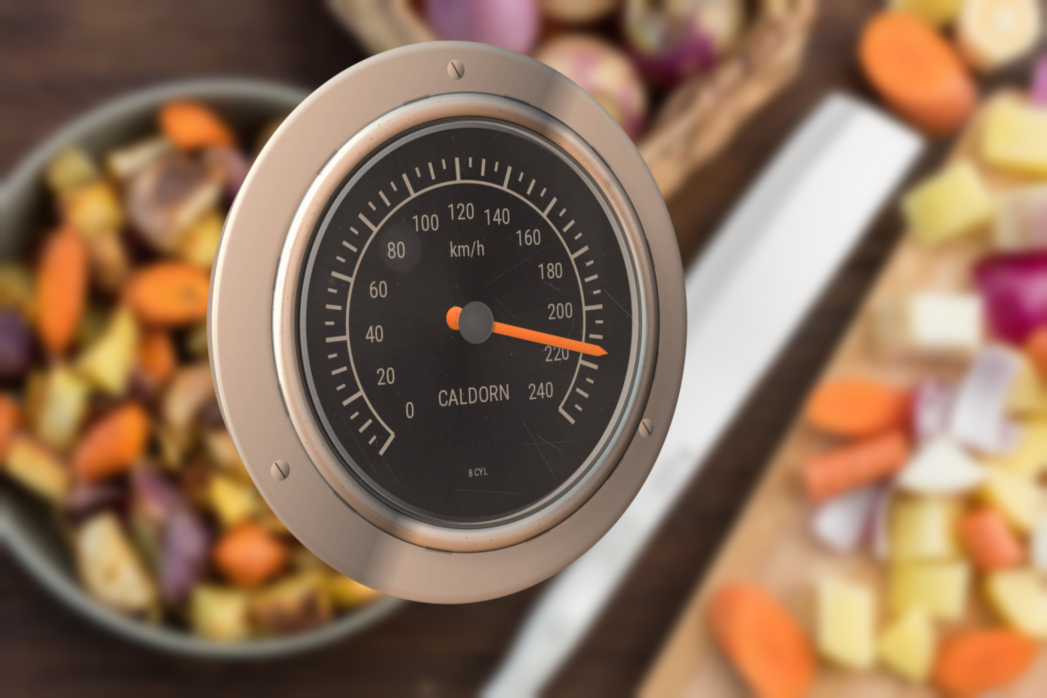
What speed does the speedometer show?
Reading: 215 km/h
